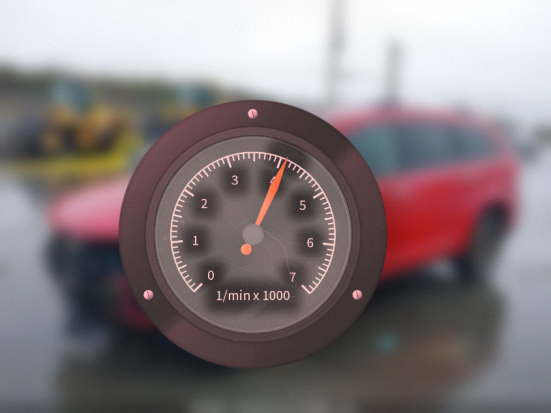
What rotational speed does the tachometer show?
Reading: 4100 rpm
